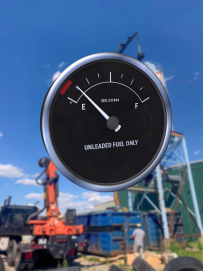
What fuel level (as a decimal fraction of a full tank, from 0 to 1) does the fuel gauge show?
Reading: 0.125
